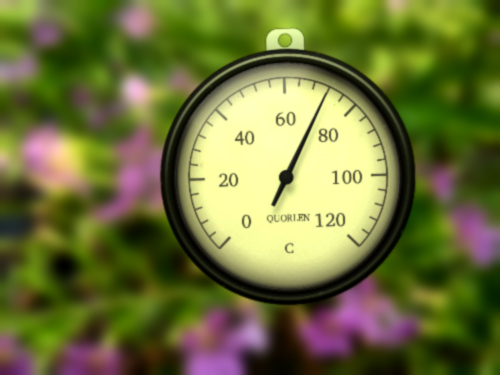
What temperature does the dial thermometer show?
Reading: 72 °C
